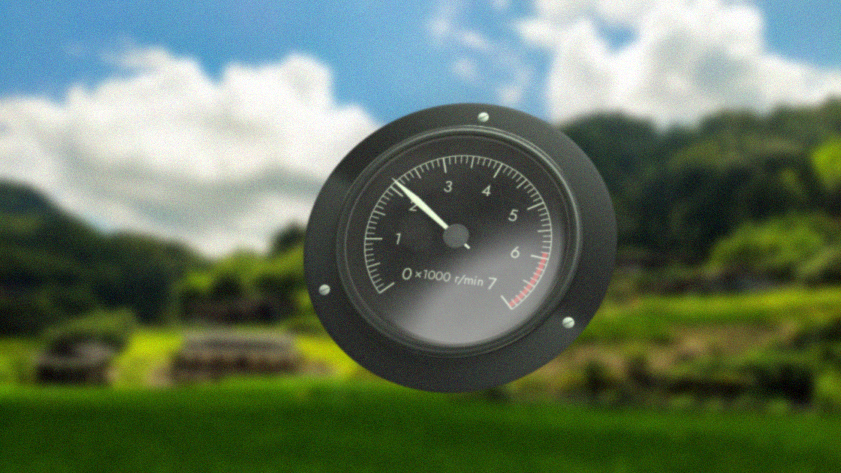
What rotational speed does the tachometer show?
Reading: 2100 rpm
